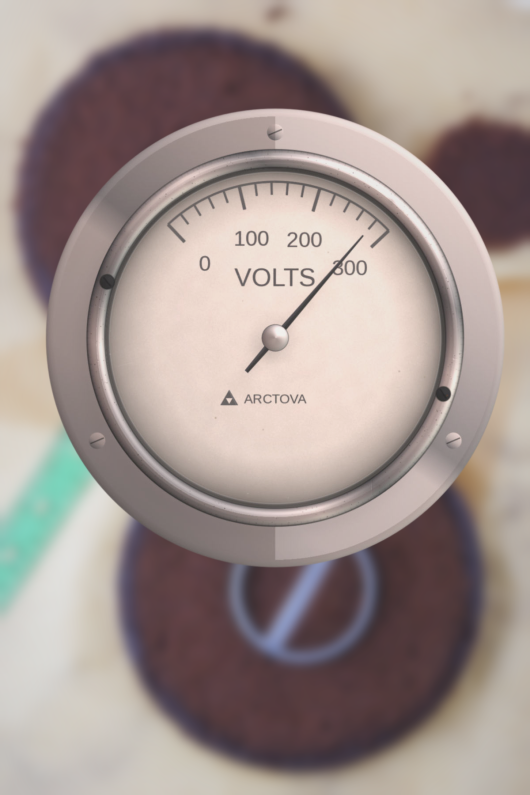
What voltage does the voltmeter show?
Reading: 280 V
